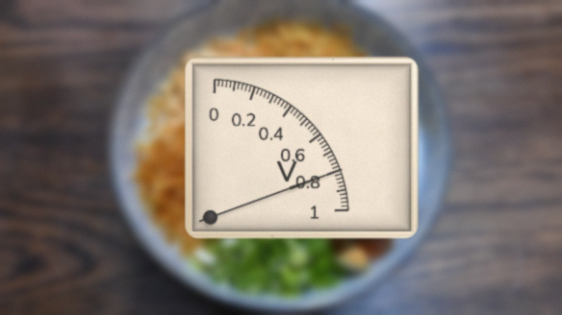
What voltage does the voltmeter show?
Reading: 0.8 V
